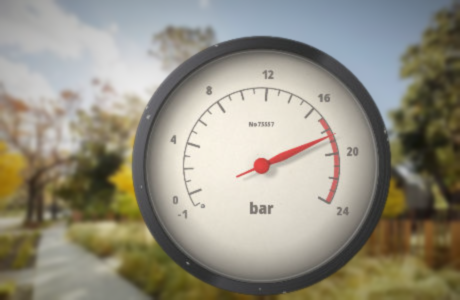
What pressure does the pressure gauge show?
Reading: 18.5 bar
